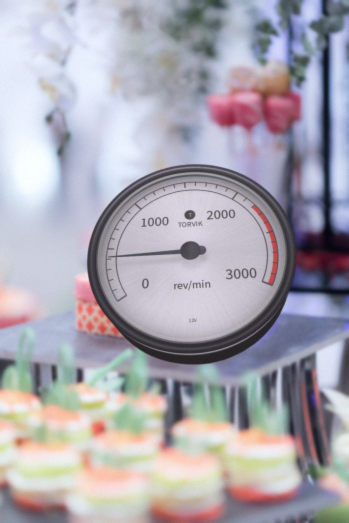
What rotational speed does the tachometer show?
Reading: 400 rpm
